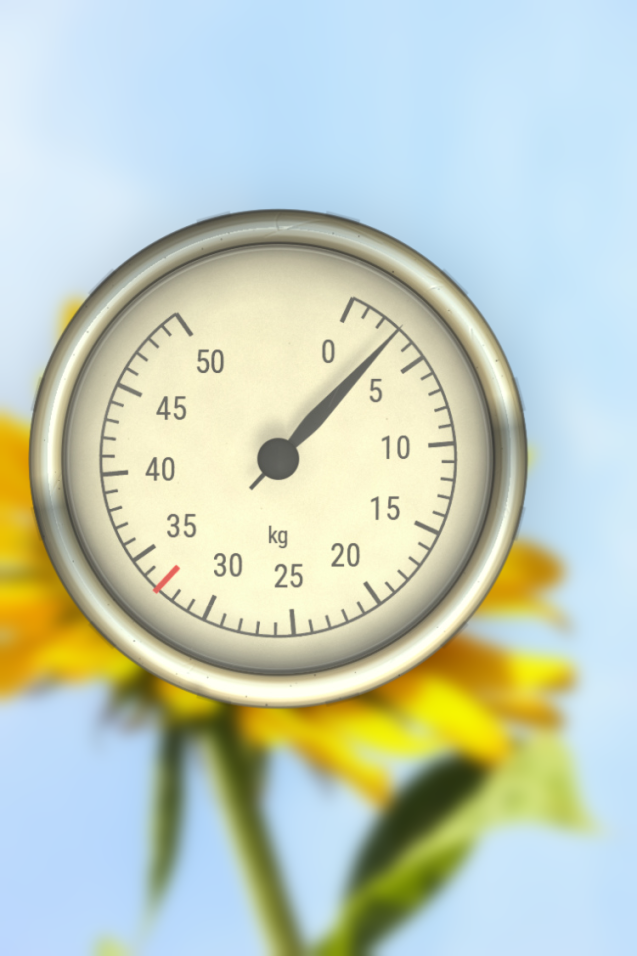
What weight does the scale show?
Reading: 3 kg
